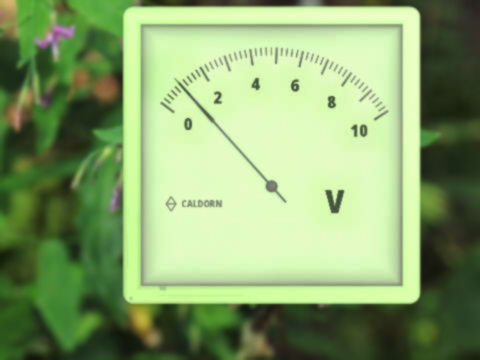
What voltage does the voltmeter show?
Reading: 1 V
